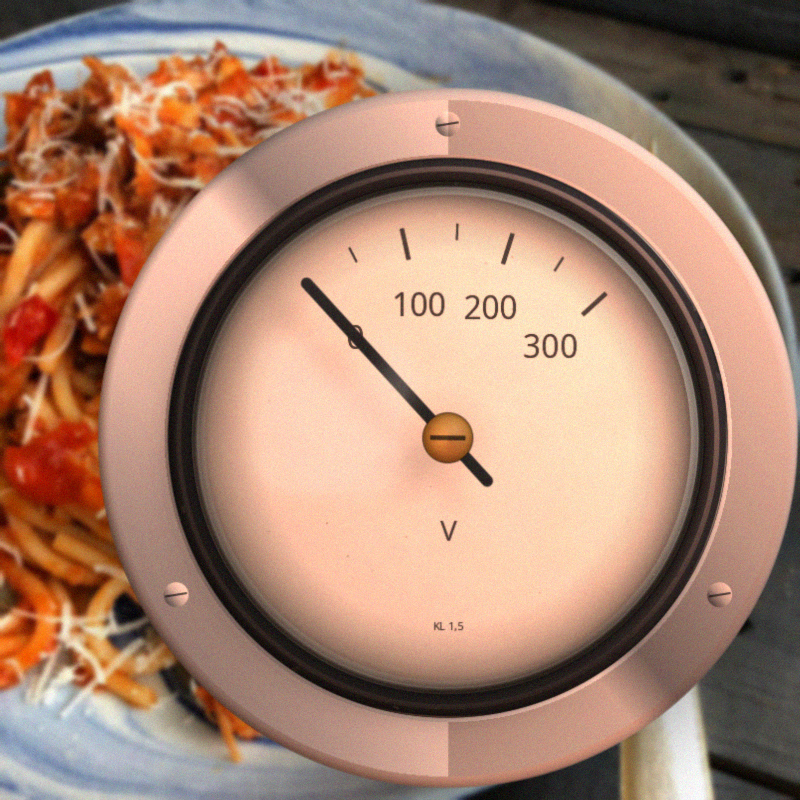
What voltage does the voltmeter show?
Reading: 0 V
